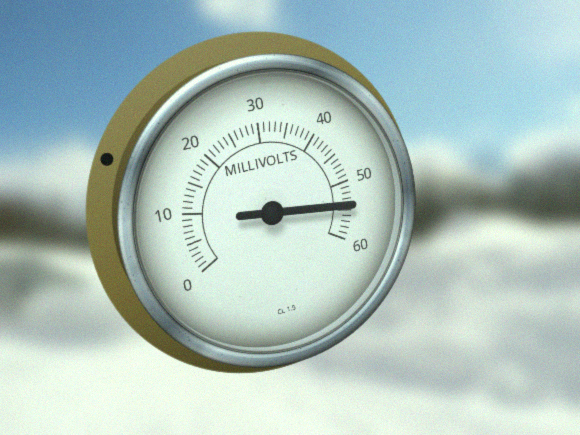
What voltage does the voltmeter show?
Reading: 54 mV
